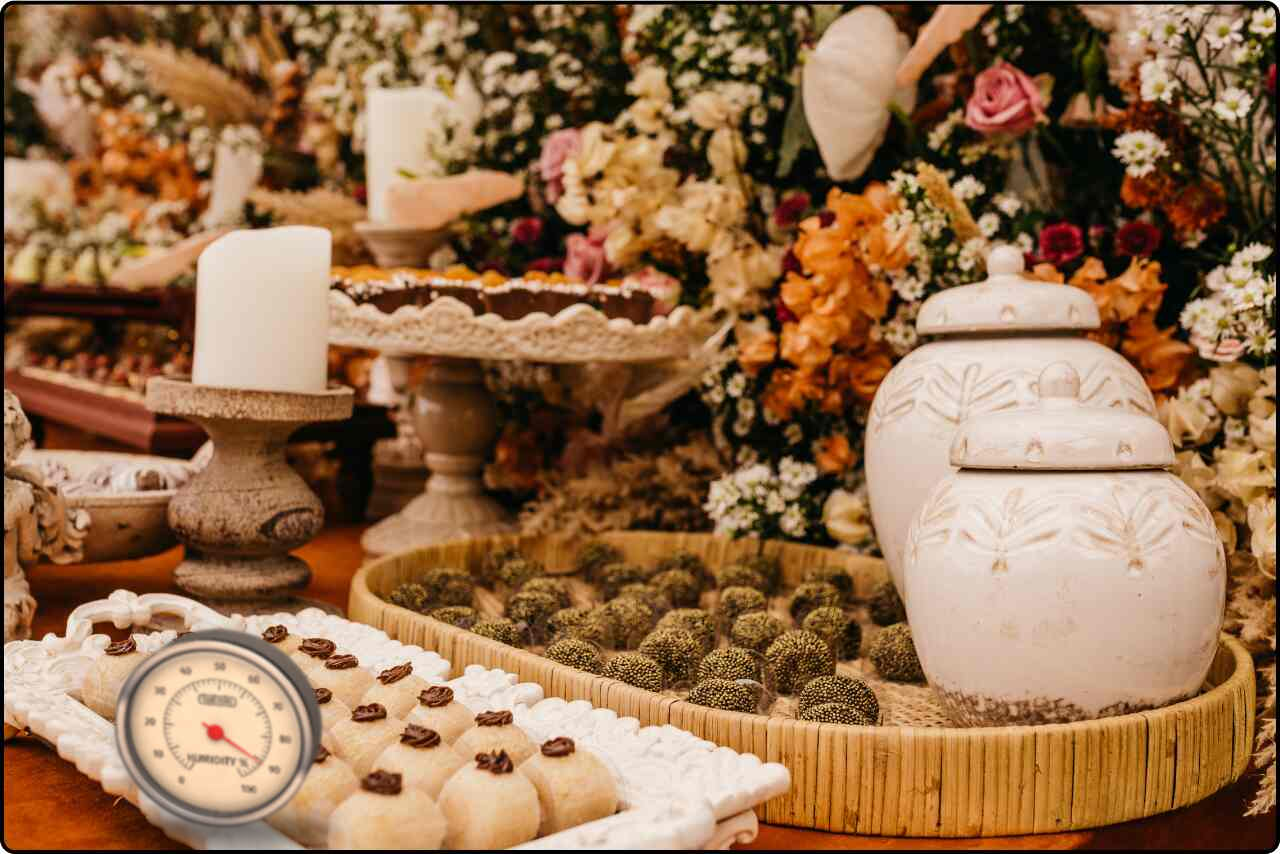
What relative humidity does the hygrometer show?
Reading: 90 %
